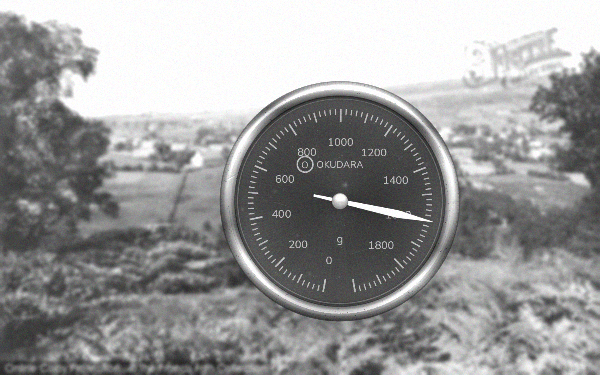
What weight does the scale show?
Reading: 1600 g
